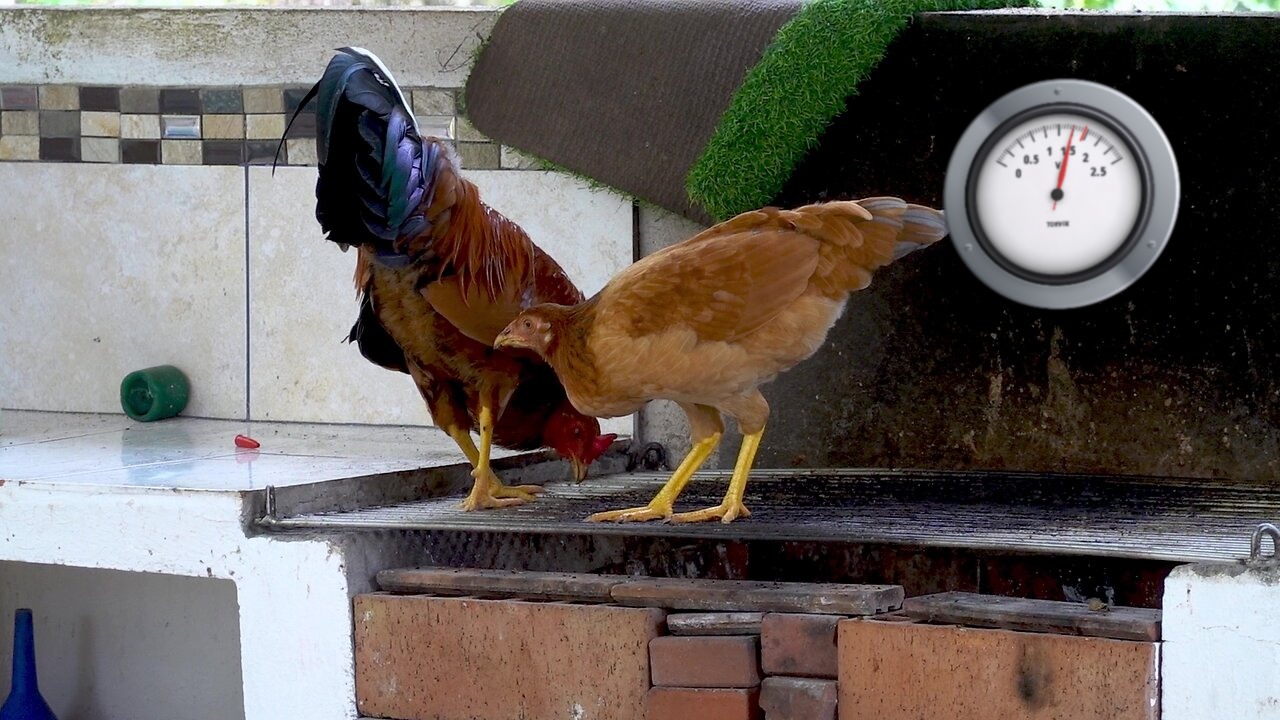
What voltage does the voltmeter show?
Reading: 1.5 V
